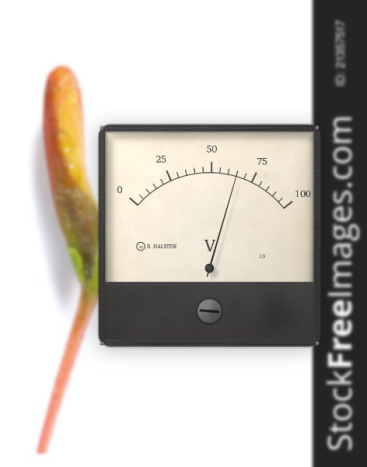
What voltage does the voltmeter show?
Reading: 65 V
